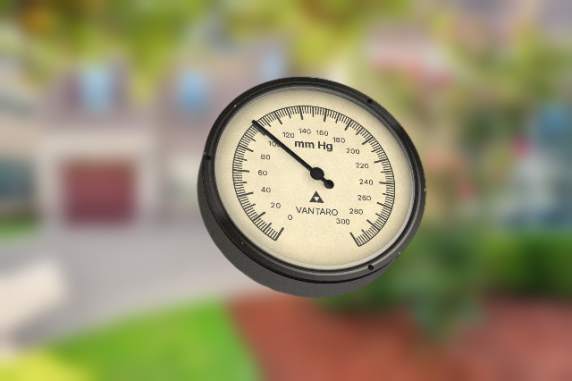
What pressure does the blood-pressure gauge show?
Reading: 100 mmHg
